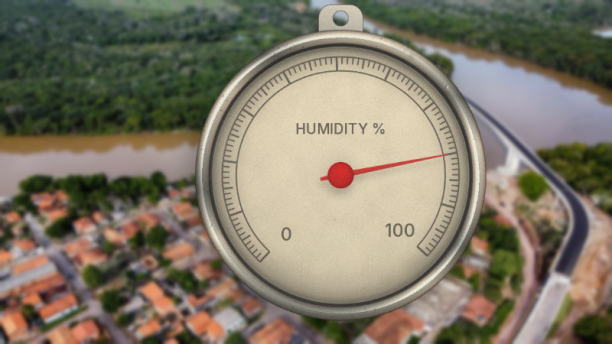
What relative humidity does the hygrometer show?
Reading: 80 %
